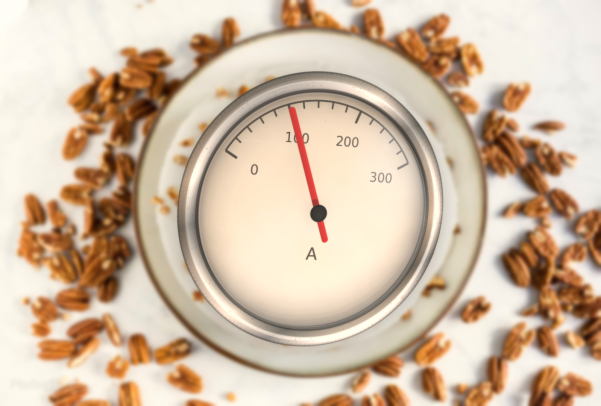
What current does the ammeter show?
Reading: 100 A
